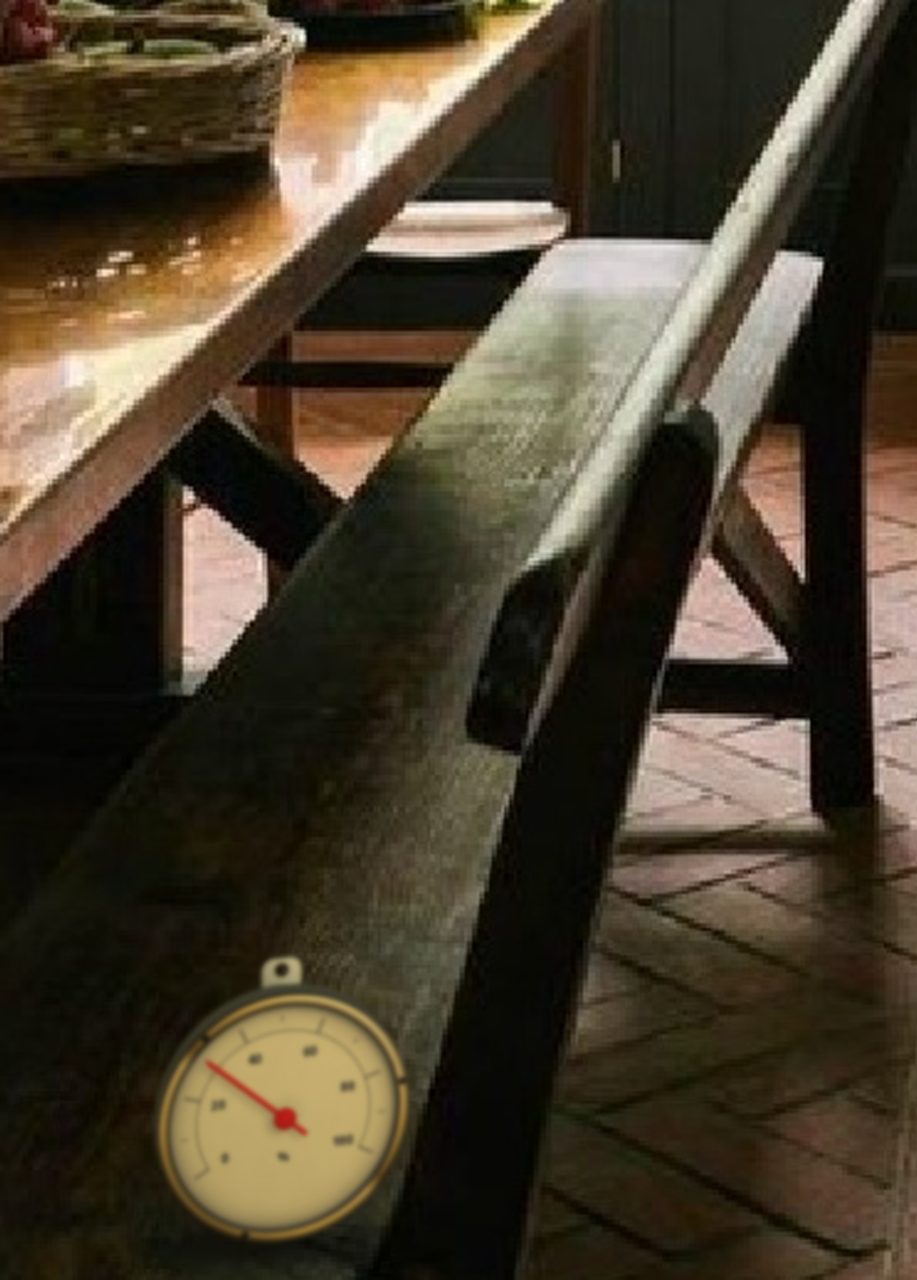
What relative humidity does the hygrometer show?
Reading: 30 %
